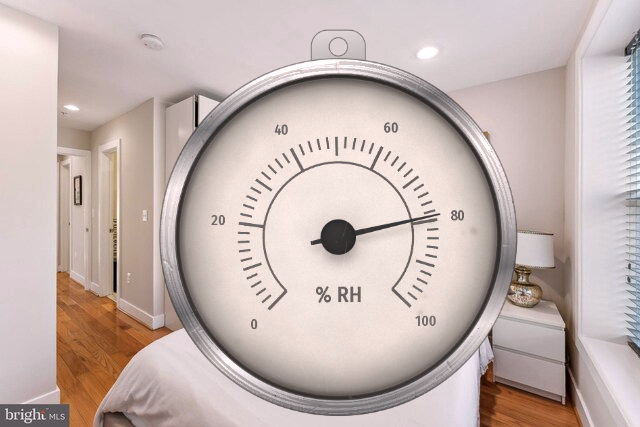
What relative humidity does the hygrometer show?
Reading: 79 %
